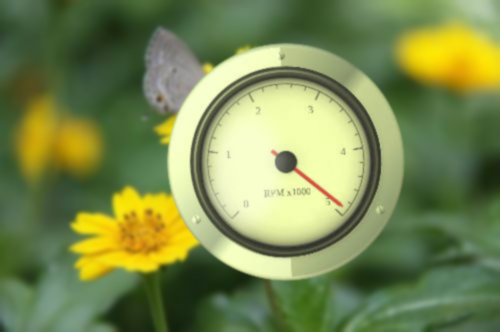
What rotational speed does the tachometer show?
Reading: 4900 rpm
